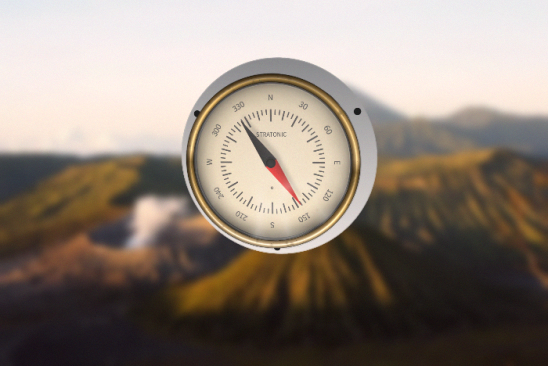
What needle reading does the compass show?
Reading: 145 °
